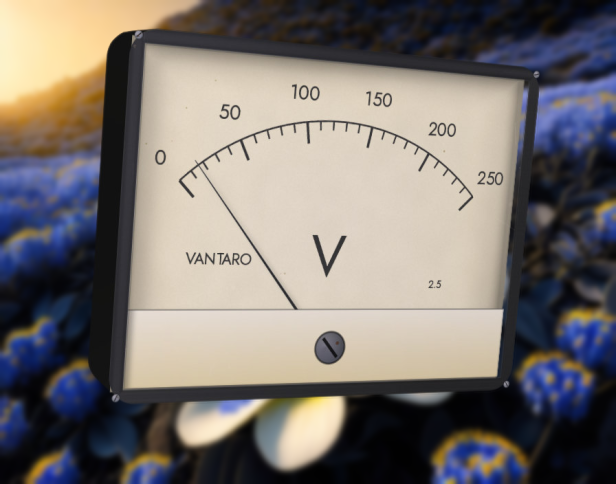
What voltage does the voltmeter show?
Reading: 15 V
